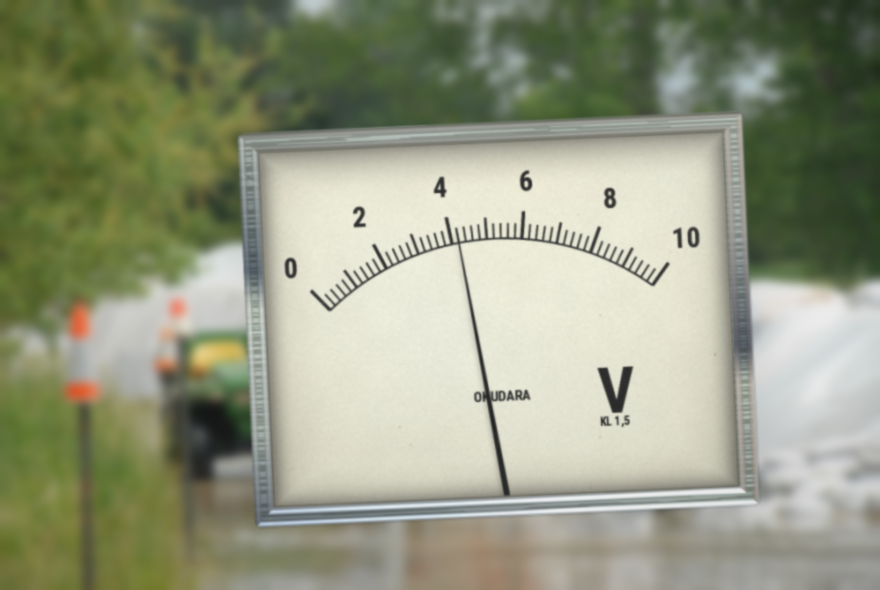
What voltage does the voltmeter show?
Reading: 4.2 V
